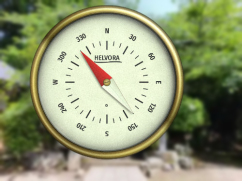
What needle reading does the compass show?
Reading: 320 °
